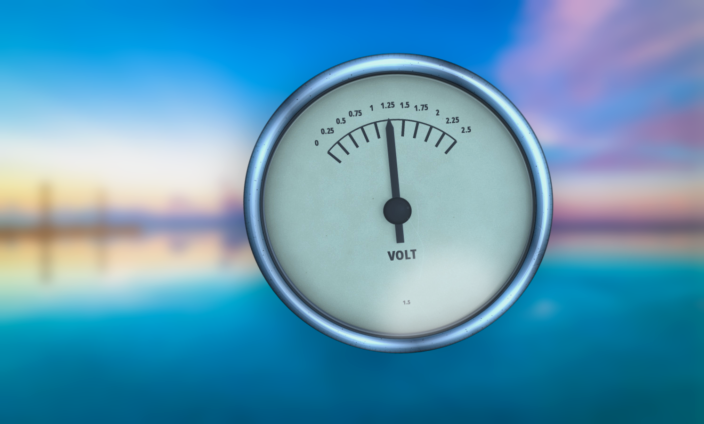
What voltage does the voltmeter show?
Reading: 1.25 V
